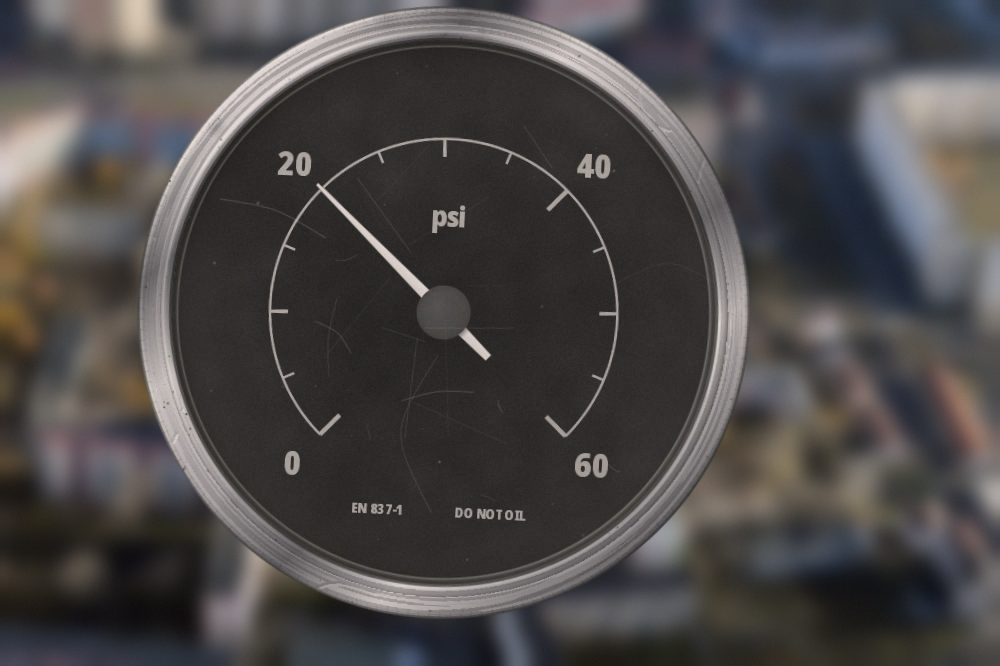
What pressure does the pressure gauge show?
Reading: 20 psi
